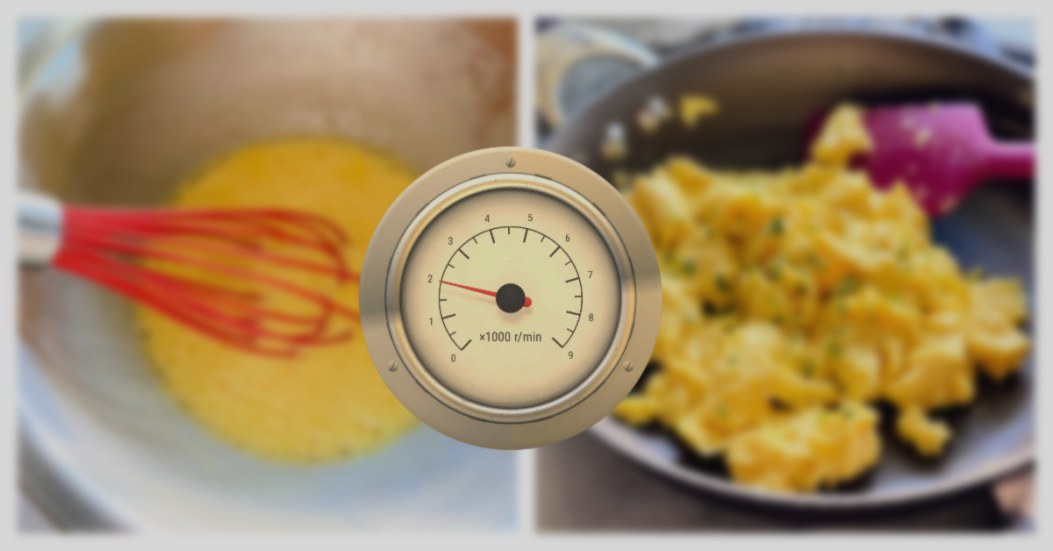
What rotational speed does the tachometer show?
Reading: 2000 rpm
